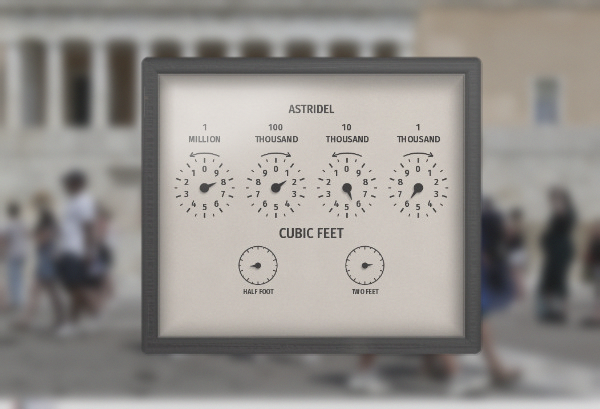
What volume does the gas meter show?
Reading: 815600 ft³
